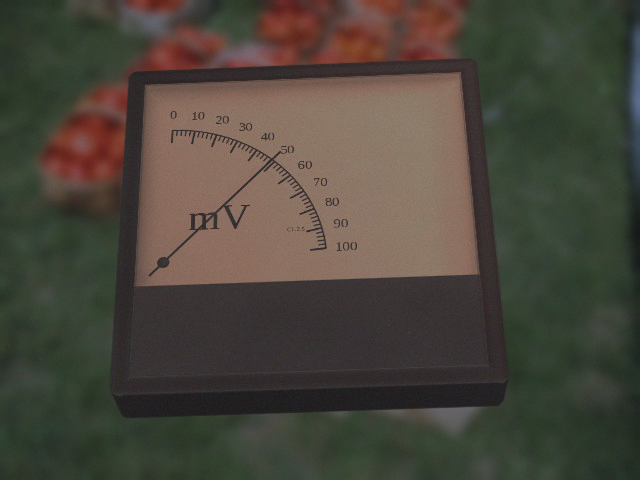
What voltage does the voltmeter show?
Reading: 50 mV
